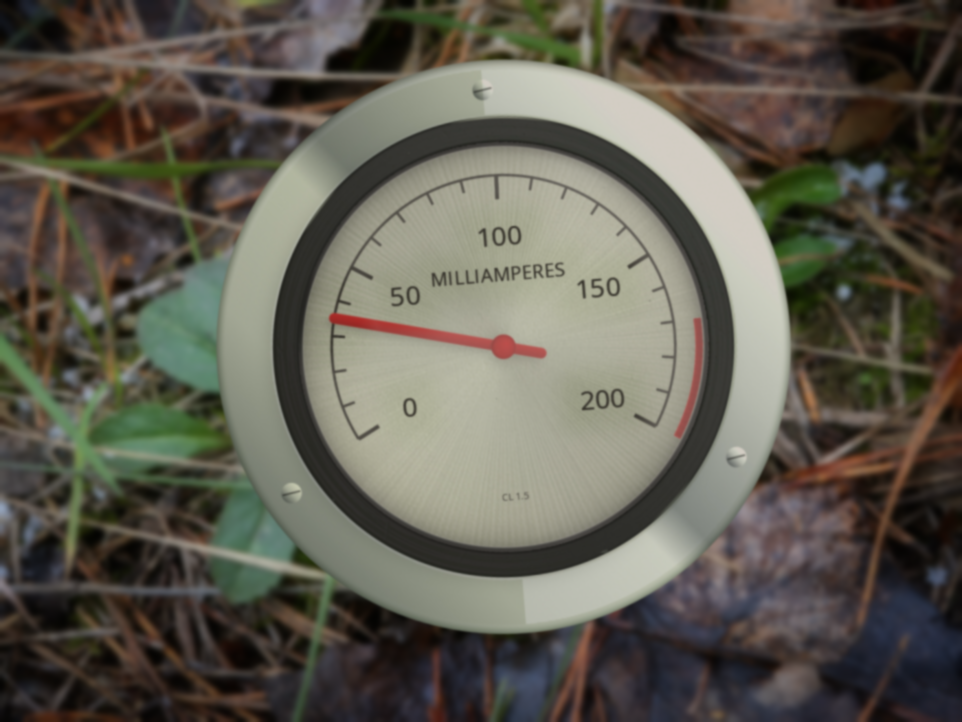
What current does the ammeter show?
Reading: 35 mA
